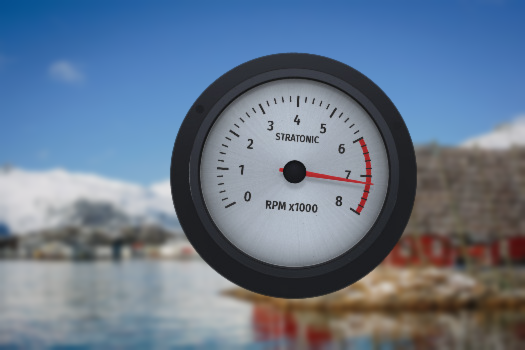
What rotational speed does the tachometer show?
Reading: 7200 rpm
